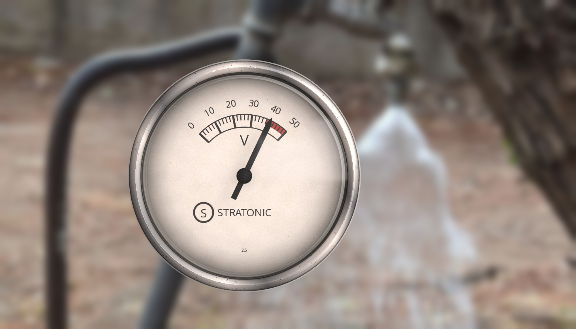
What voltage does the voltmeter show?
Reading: 40 V
